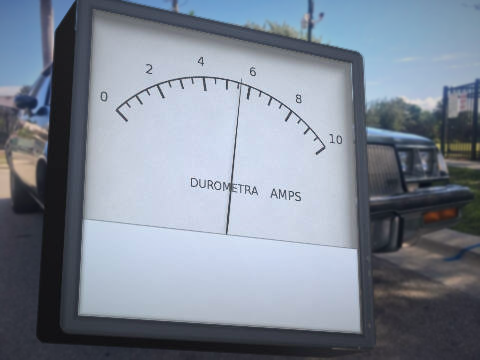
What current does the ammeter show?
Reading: 5.5 A
